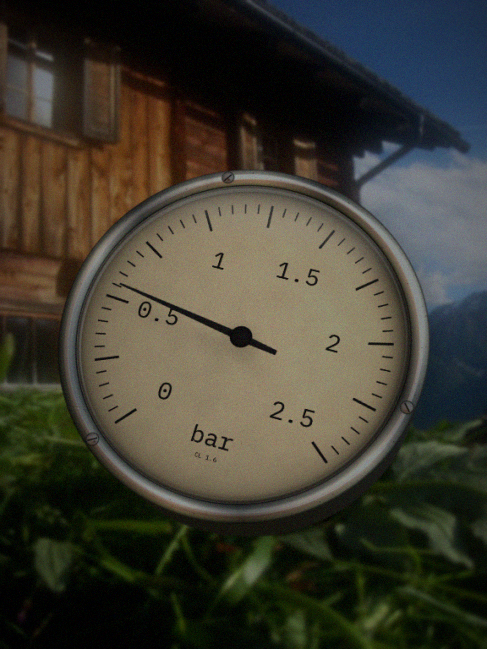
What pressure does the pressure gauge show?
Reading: 0.55 bar
